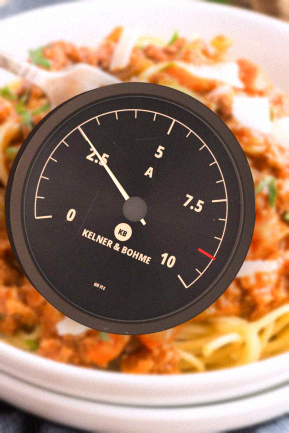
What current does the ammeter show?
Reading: 2.5 A
